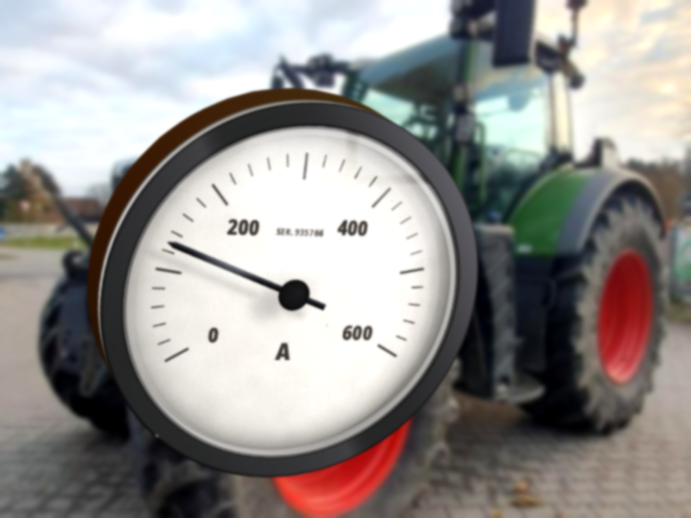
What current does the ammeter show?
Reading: 130 A
